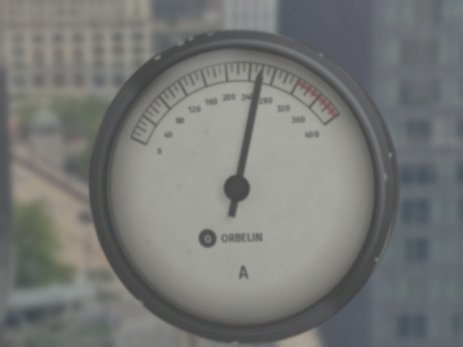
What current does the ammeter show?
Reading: 260 A
